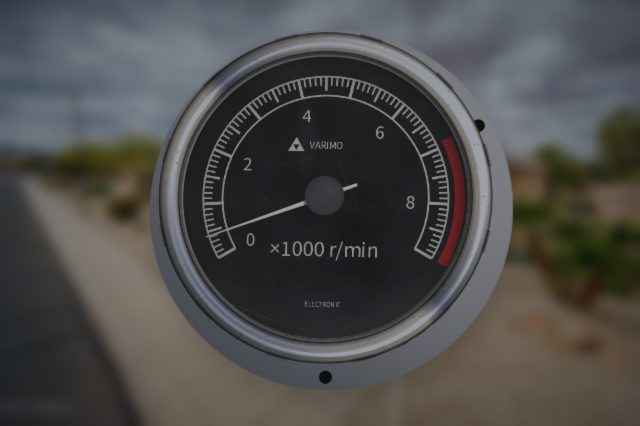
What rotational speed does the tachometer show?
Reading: 400 rpm
